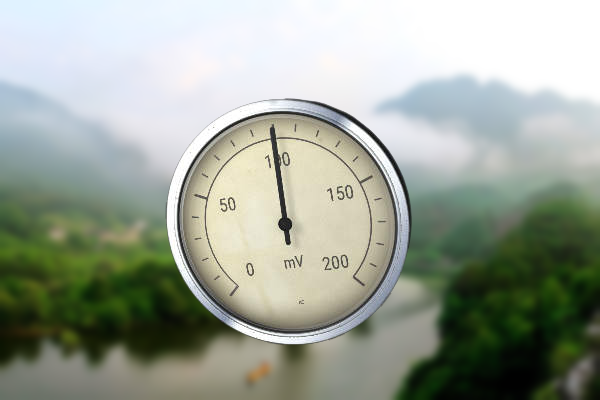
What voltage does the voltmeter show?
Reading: 100 mV
